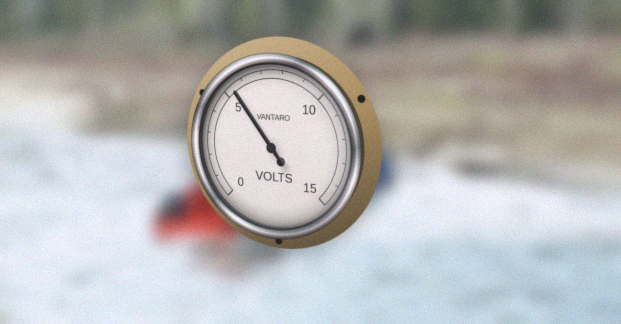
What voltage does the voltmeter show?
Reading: 5.5 V
